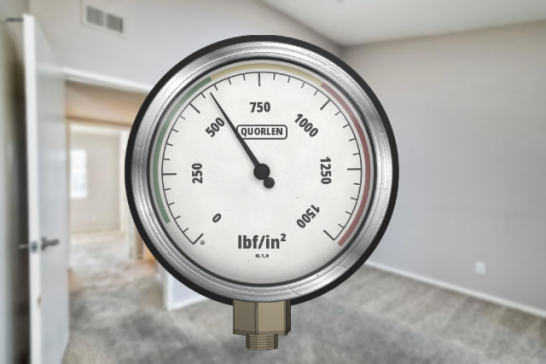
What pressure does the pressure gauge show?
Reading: 575 psi
